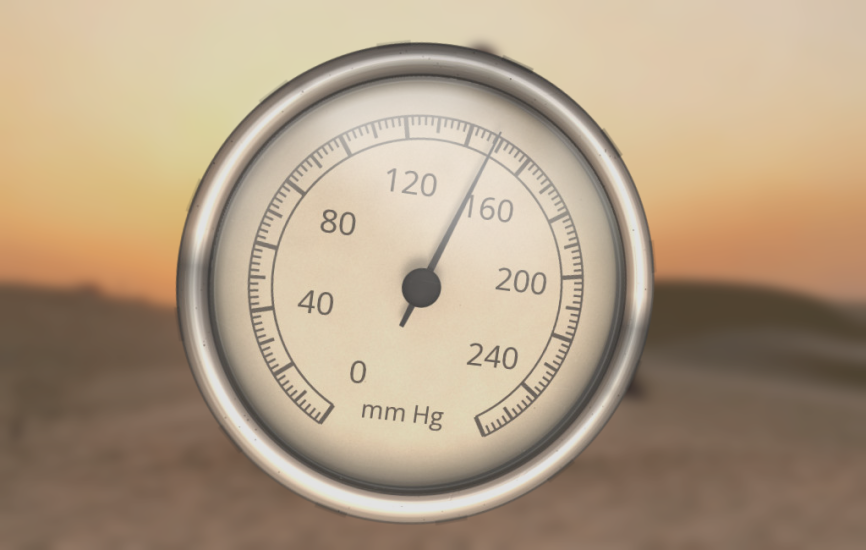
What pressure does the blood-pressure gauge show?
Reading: 148 mmHg
